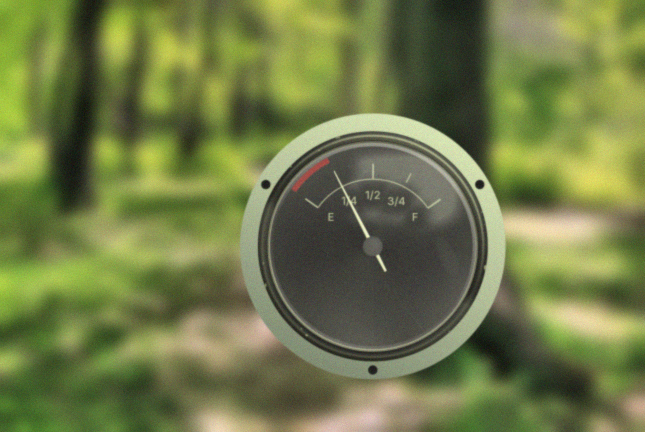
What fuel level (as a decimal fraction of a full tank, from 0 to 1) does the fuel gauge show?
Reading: 0.25
